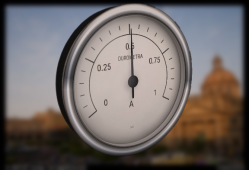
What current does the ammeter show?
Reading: 0.5 A
